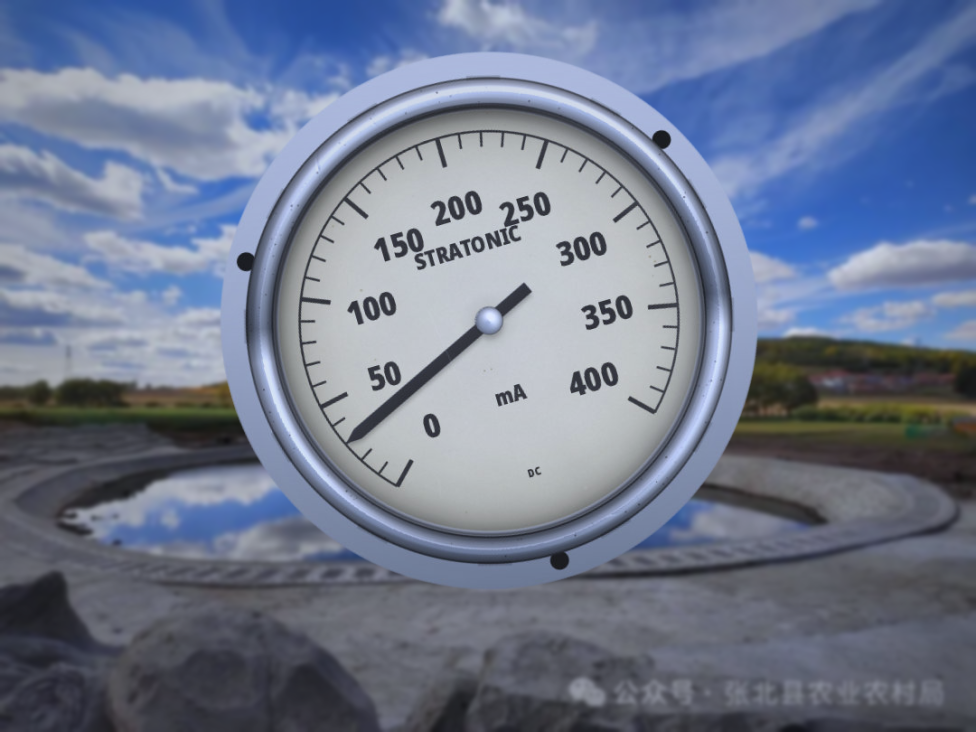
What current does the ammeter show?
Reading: 30 mA
